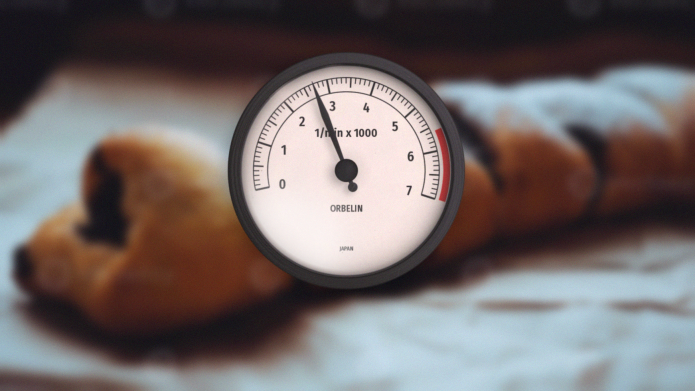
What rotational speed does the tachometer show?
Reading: 2700 rpm
